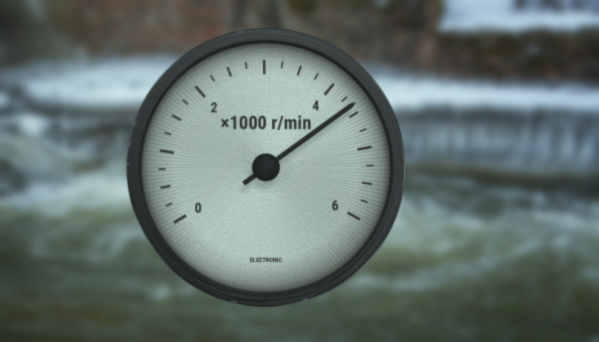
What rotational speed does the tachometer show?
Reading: 4375 rpm
